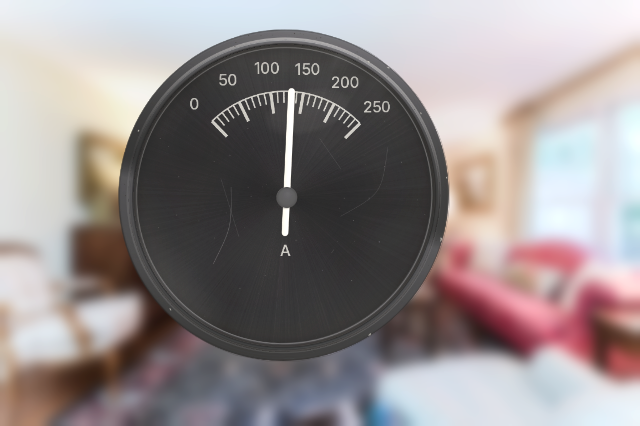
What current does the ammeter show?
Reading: 130 A
